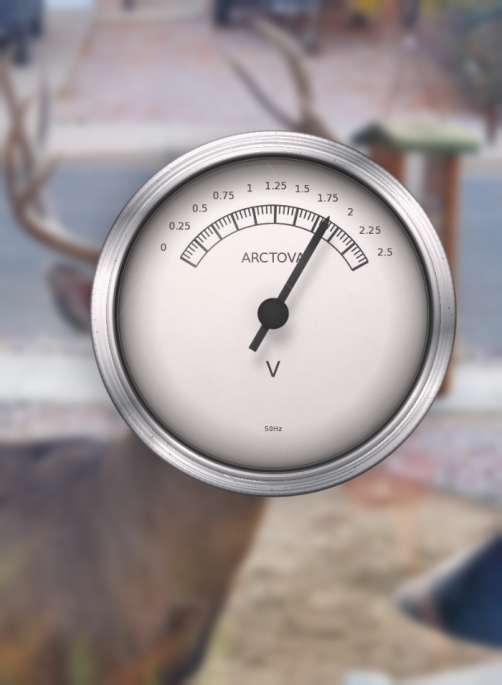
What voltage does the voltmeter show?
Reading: 1.85 V
